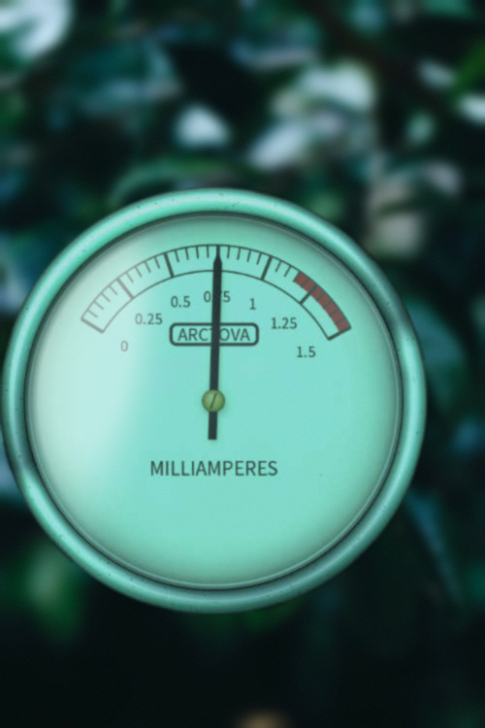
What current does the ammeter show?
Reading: 0.75 mA
